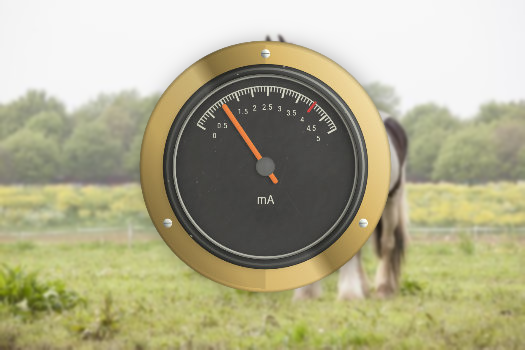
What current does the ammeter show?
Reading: 1 mA
